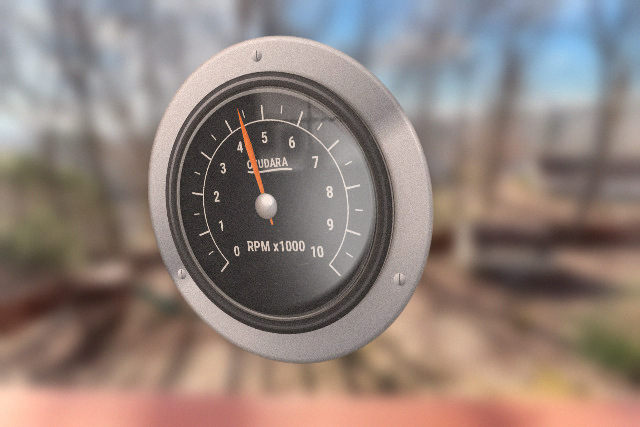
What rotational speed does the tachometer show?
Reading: 4500 rpm
